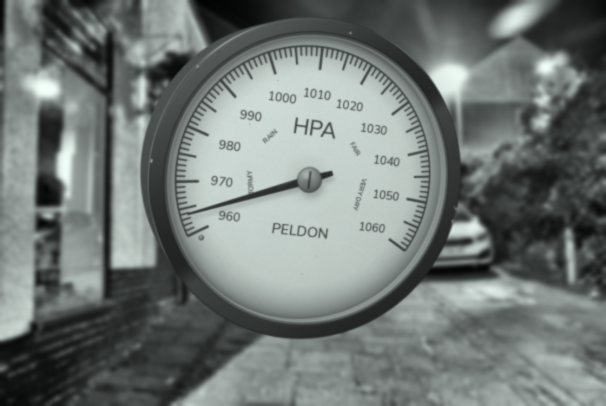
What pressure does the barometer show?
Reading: 964 hPa
